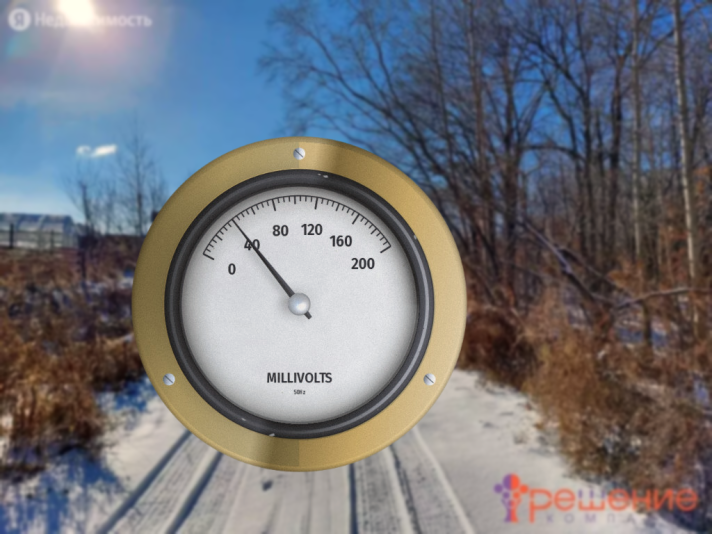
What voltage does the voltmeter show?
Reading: 40 mV
